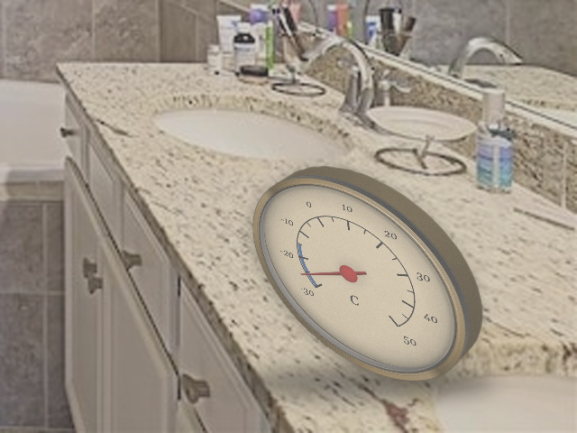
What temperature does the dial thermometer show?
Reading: -25 °C
